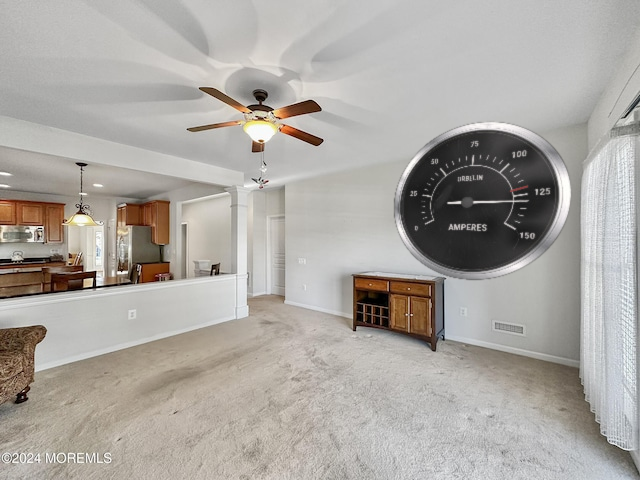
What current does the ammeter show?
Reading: 130 A
